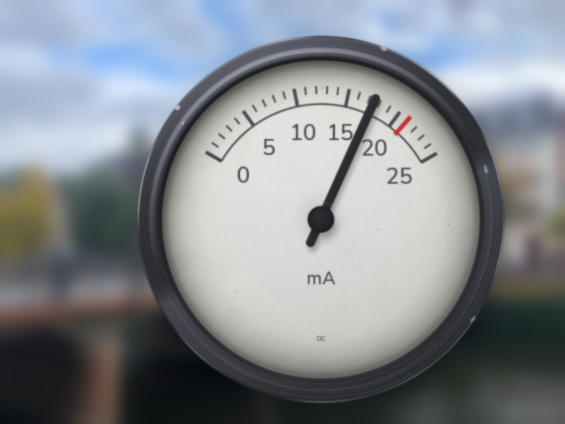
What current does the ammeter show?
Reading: 17.5 mA
